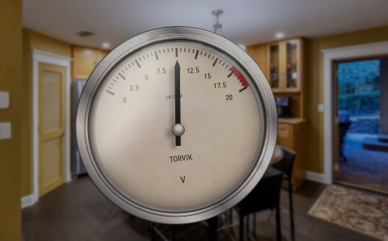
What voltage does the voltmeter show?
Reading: 10 V
